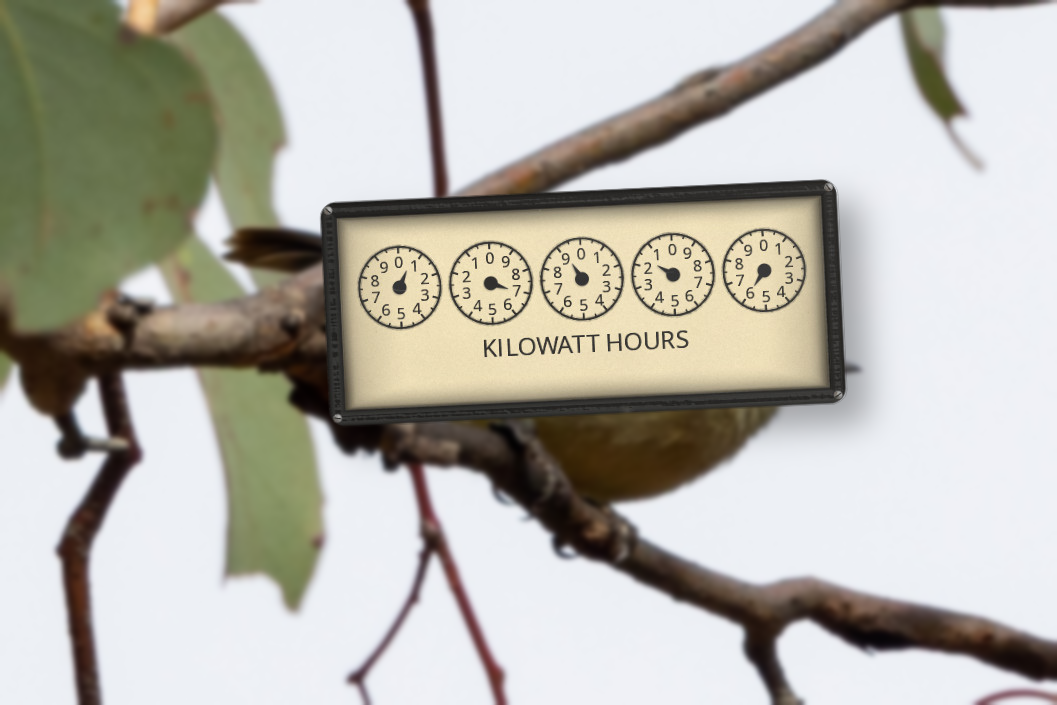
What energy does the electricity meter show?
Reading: 6916 kWh
